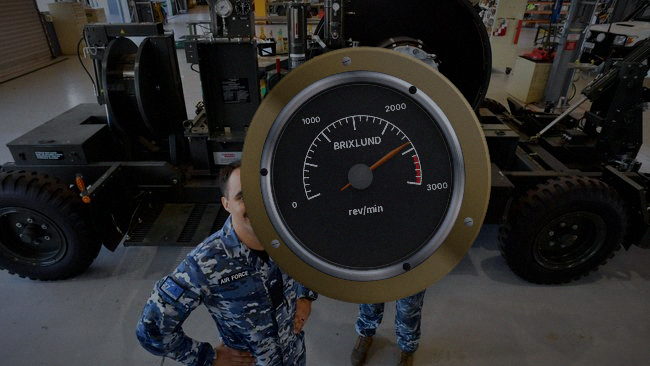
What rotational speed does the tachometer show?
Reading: 2400 rpm
